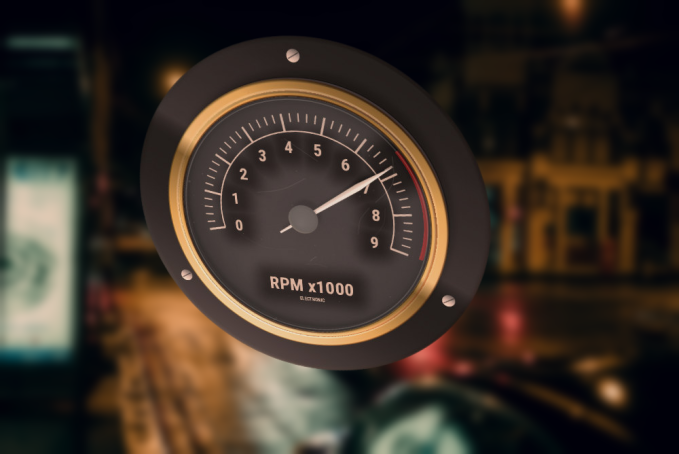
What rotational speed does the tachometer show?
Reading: 6800 rpm
